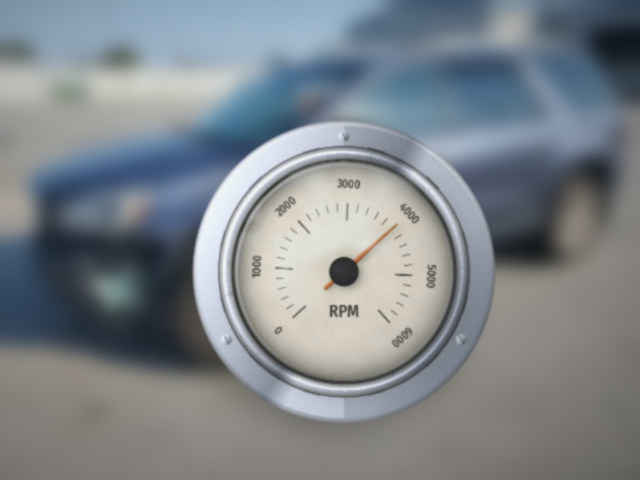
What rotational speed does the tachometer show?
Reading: 4000 rpm
